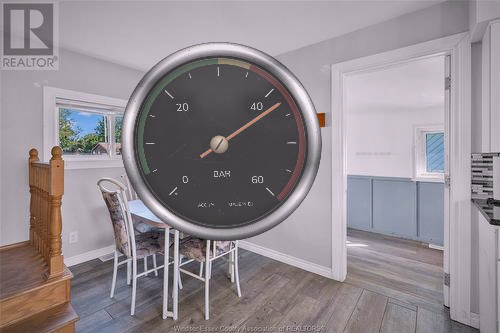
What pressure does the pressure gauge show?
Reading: 42.5 bar
